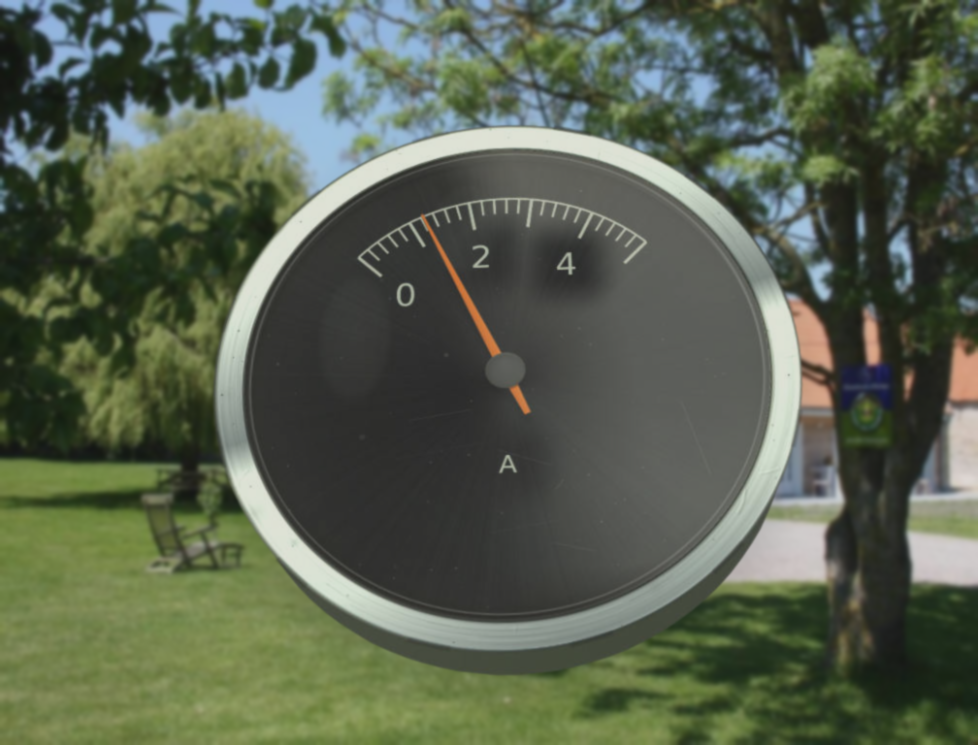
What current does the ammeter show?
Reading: 1.2 A
